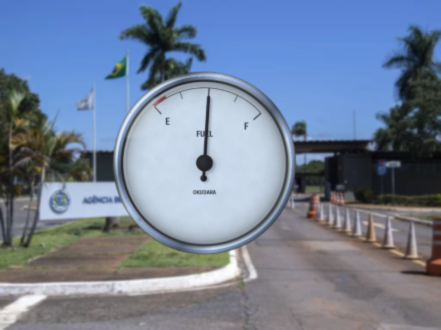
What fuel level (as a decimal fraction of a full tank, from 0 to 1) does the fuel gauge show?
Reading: 0.5
